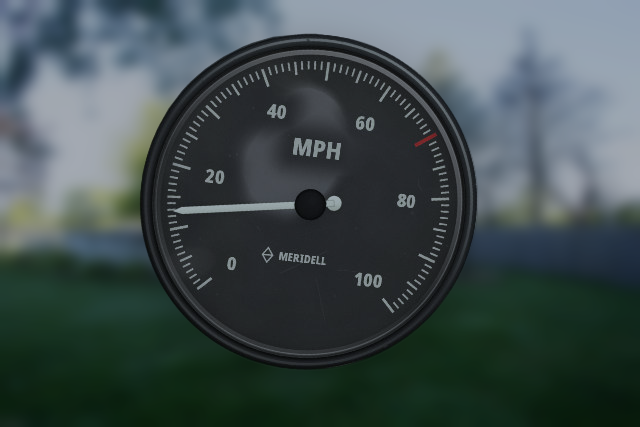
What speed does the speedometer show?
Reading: 13 mph
